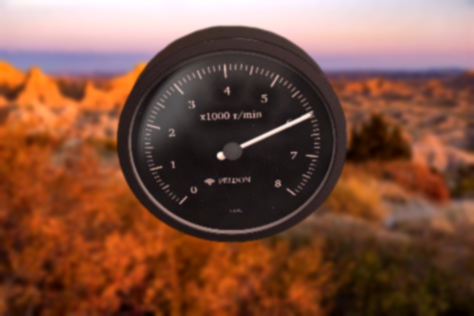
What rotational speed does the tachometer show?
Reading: 6000 rpm
